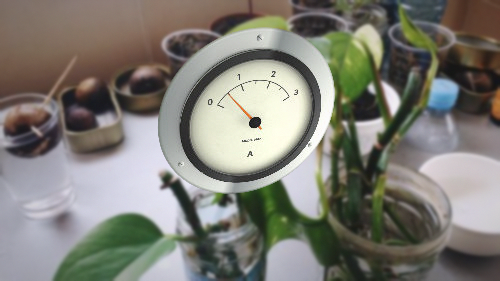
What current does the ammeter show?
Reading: 0.5 A
